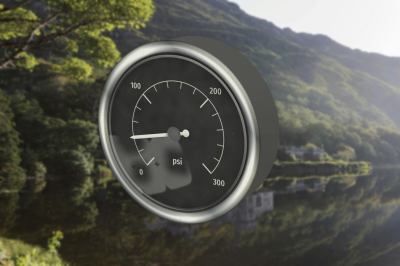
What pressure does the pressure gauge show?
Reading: 40 psi
